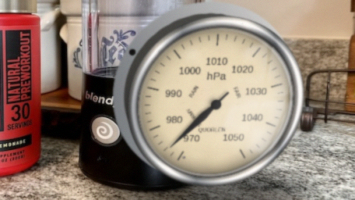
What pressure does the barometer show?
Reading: 974 hPa
